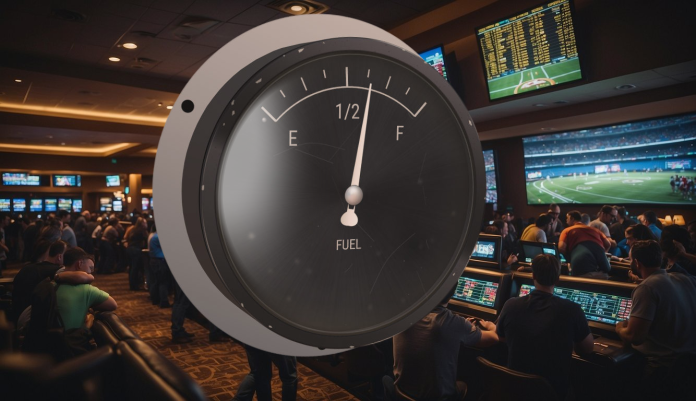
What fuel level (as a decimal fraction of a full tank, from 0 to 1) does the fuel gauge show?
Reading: 0.625
